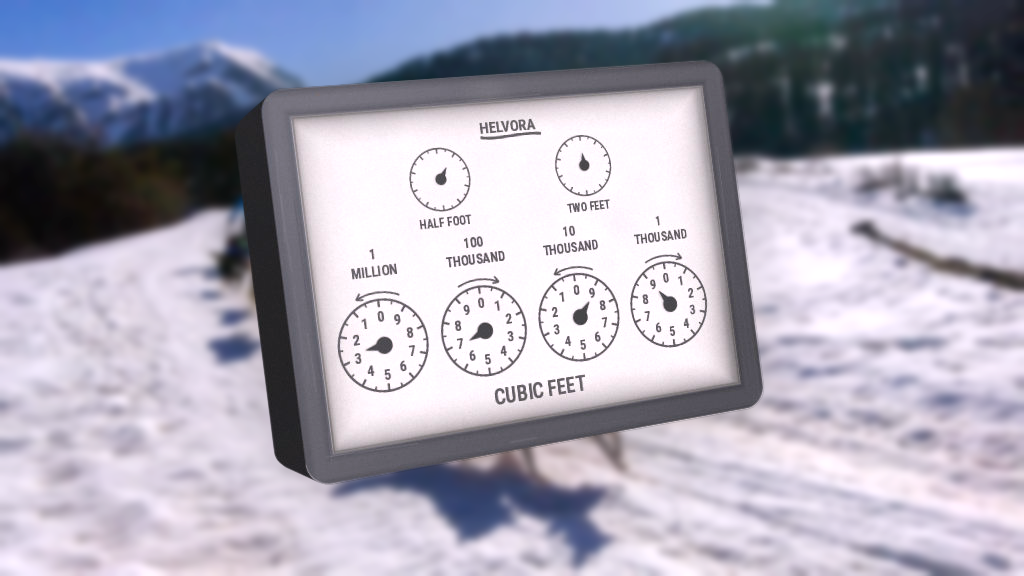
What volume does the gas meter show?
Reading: 268900 ft³
